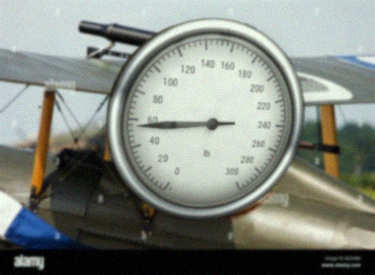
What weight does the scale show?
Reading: 56 lb
